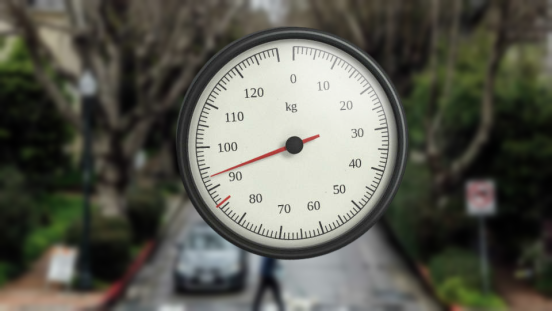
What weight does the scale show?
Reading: 93 kg
